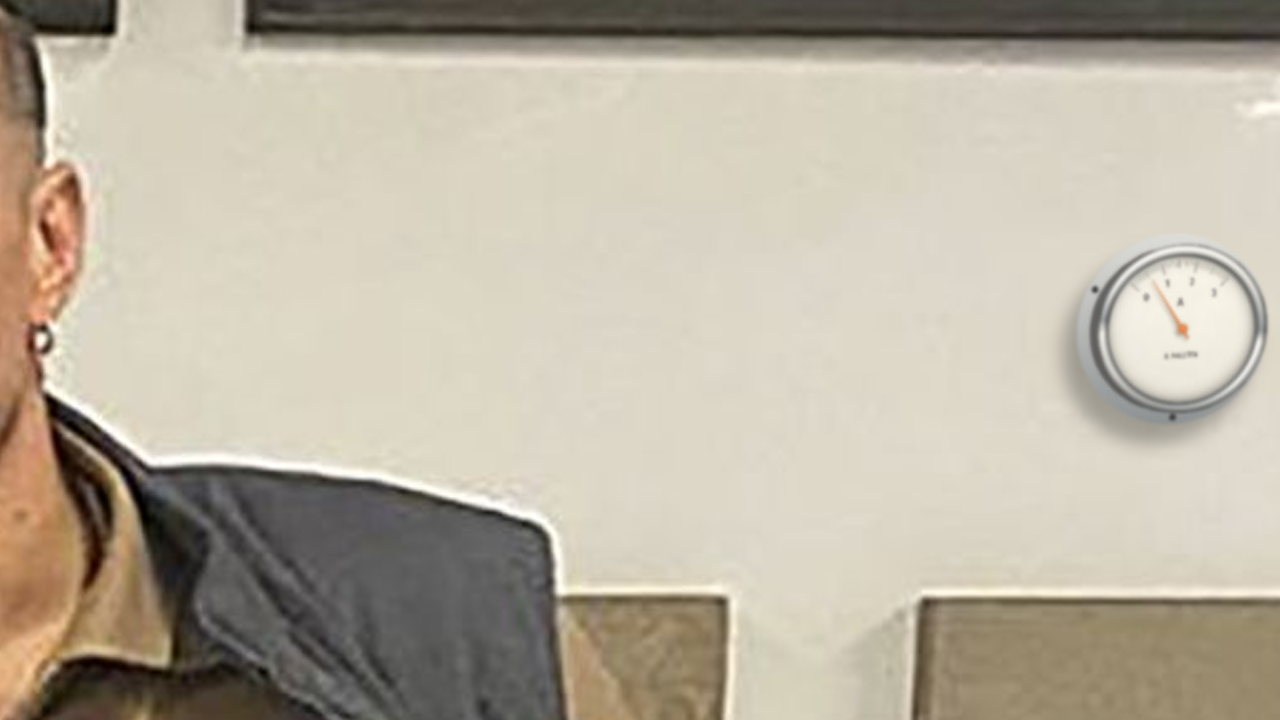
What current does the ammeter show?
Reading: 0.5 A
